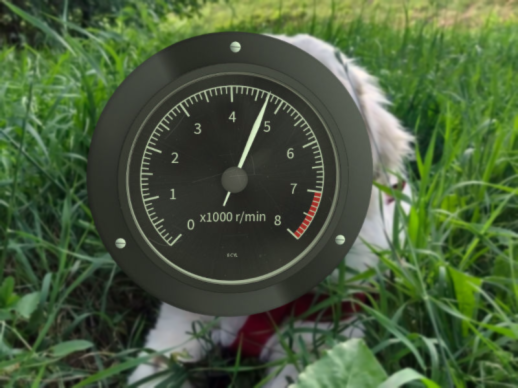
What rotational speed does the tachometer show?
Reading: 4700 rpm
